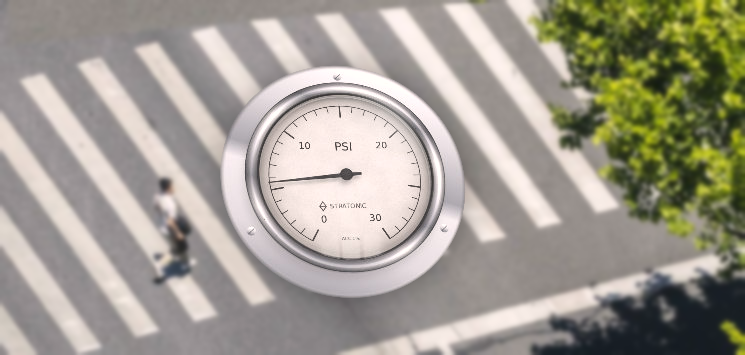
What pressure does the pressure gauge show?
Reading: 5.5 psi
